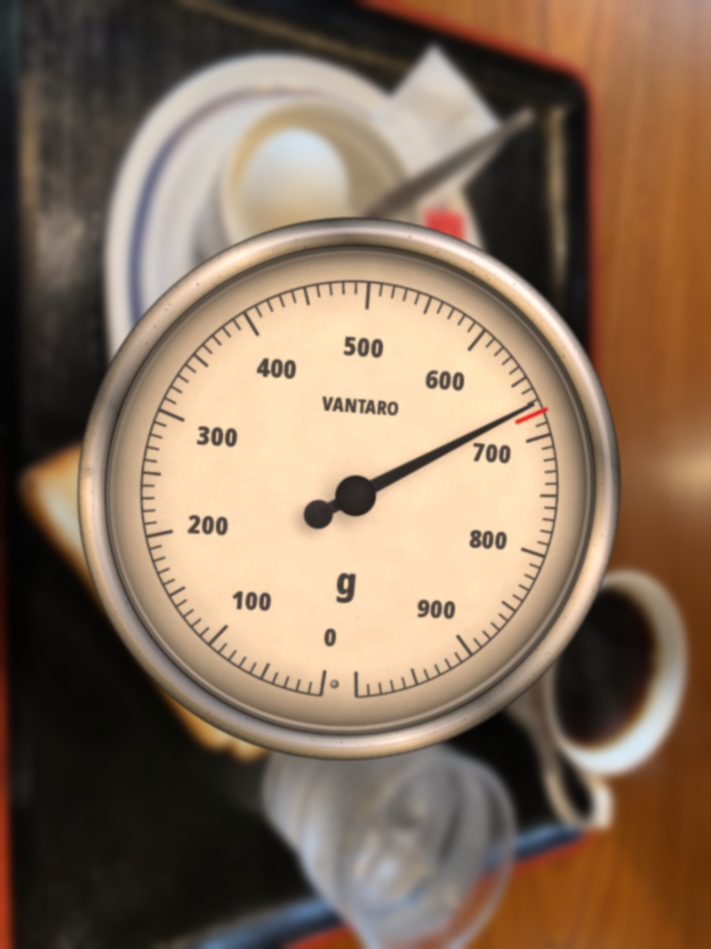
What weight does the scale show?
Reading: 670 g
